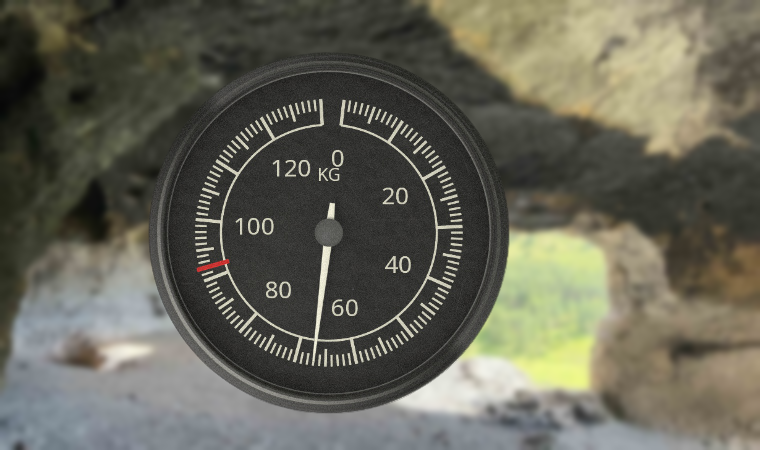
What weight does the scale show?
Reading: 67 kg
